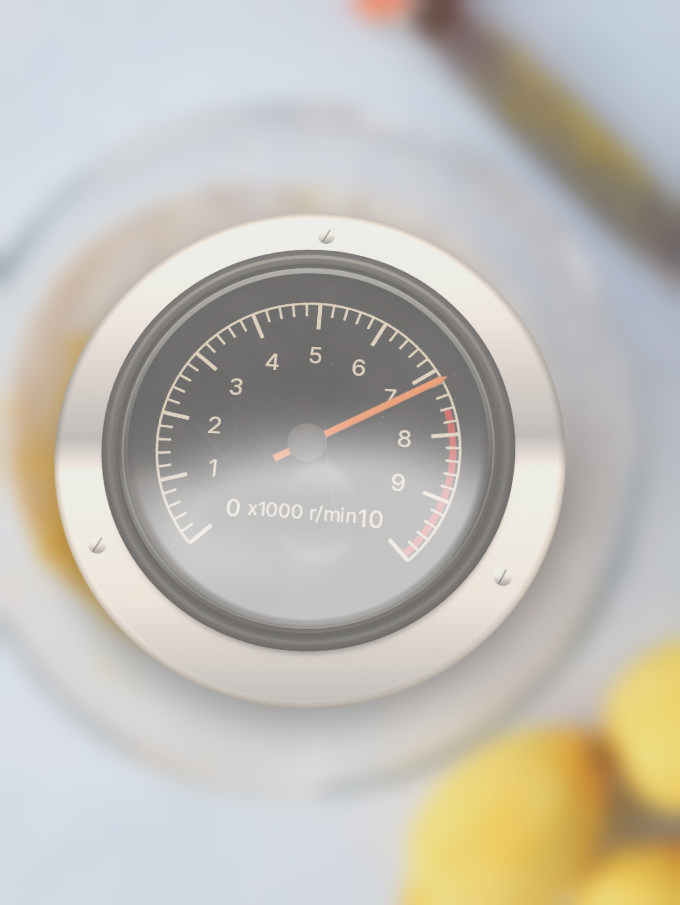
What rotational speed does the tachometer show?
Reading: 7200 rpm
